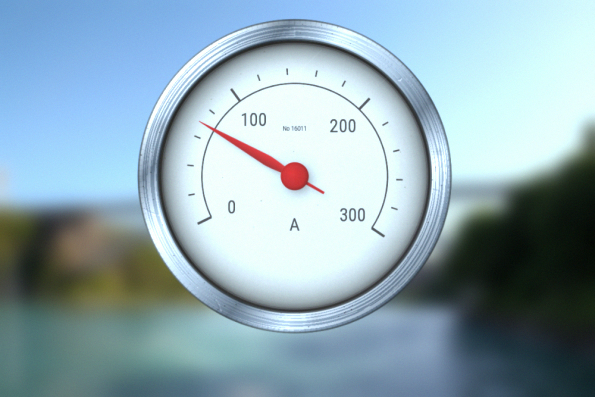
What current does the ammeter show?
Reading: 70 A
